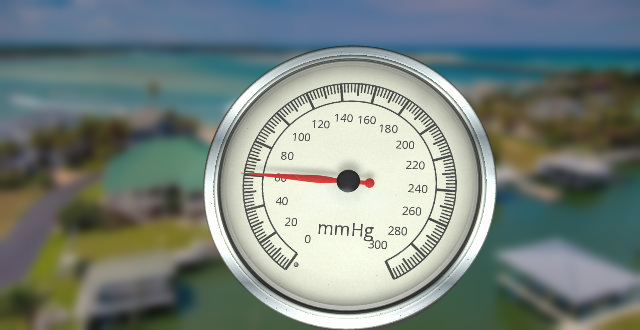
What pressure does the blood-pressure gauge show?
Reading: 60 mmHg
